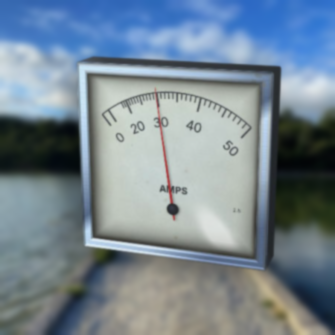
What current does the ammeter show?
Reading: 30 A
